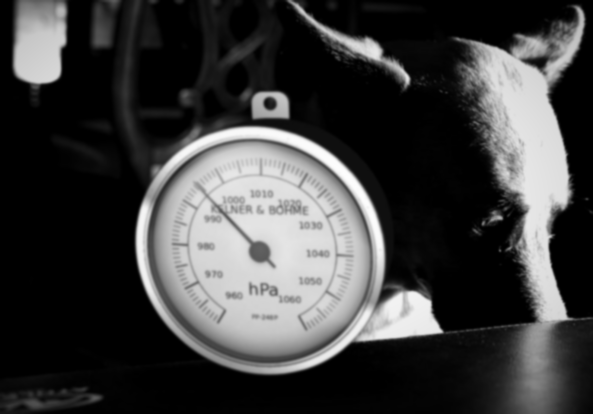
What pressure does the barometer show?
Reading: 995 hPa
